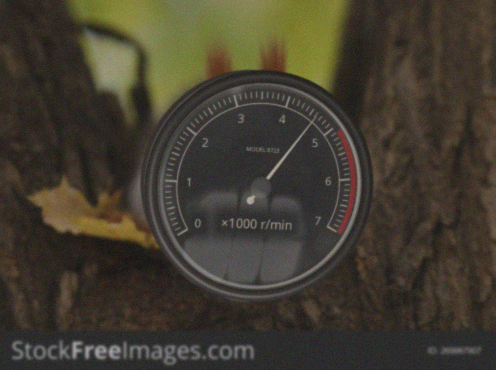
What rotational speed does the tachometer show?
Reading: 4600 rpm
